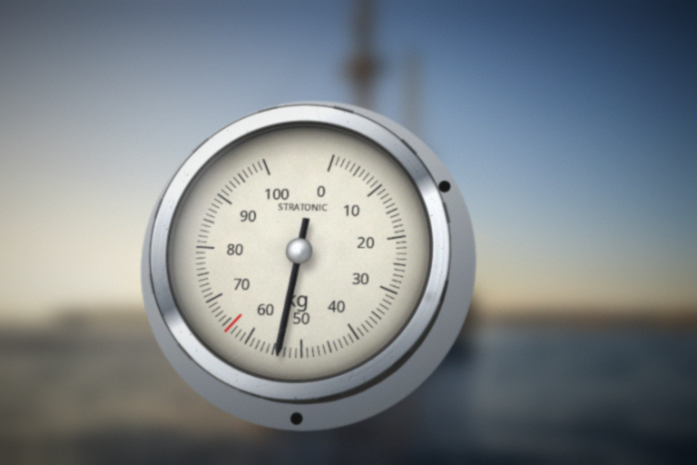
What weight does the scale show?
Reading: 54 kg
